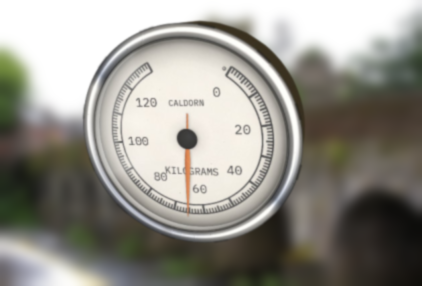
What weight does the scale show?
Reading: 65 kg
